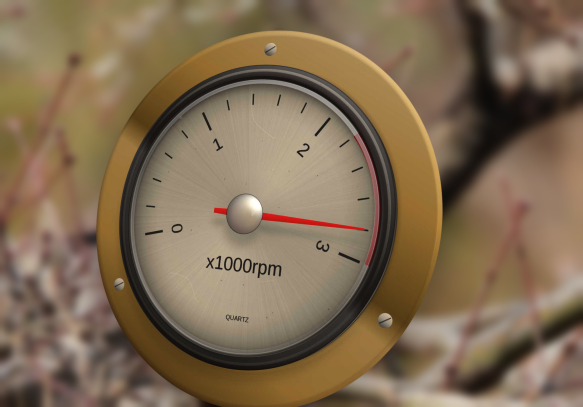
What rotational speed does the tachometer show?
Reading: 2800 rpm
